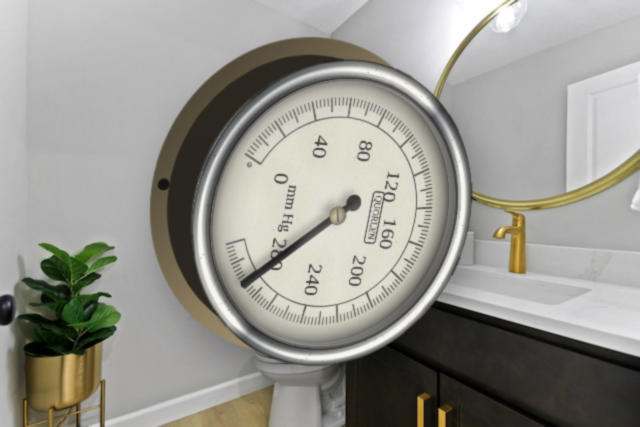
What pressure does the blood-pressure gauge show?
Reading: 280 mmHg
